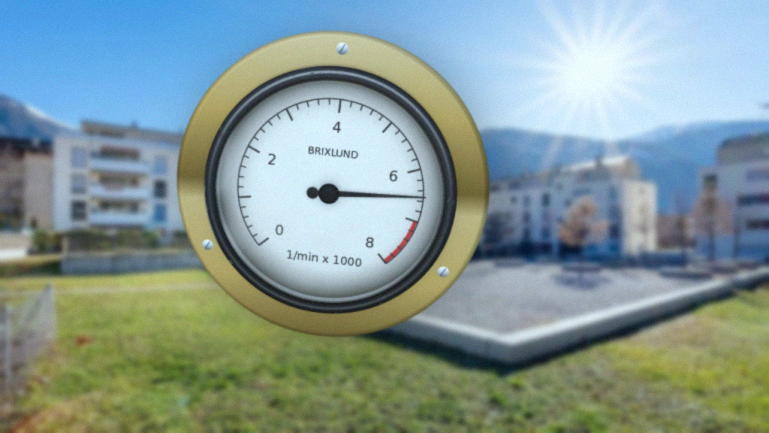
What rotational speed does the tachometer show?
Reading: 6500 rpm
